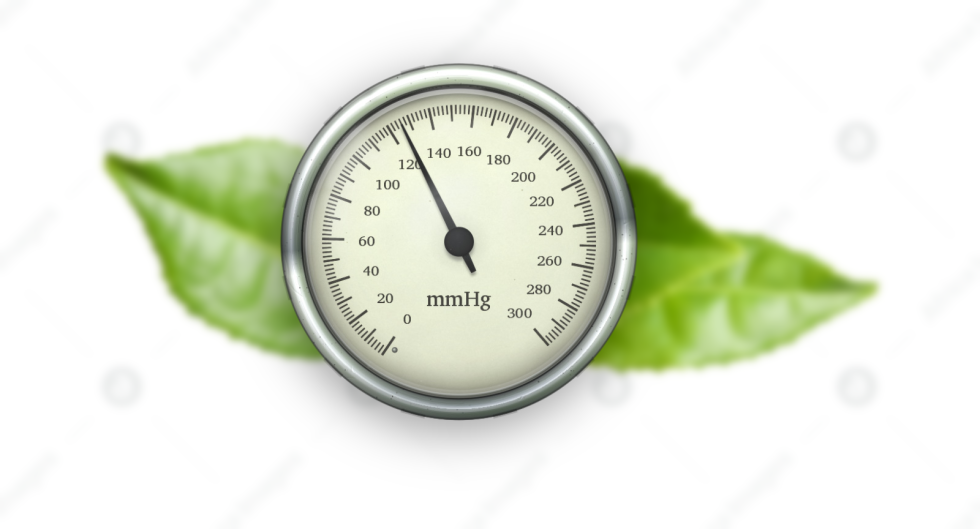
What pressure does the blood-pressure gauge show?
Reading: 126 mmHg
